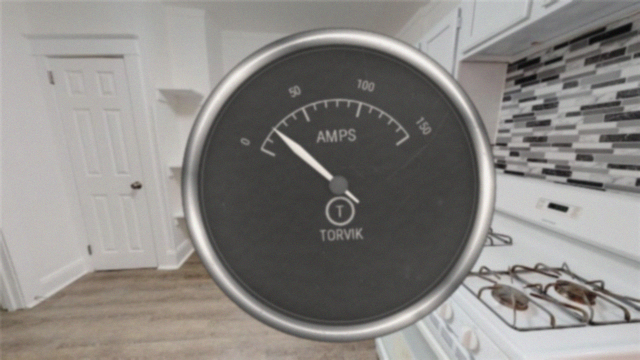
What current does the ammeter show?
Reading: 20 A
